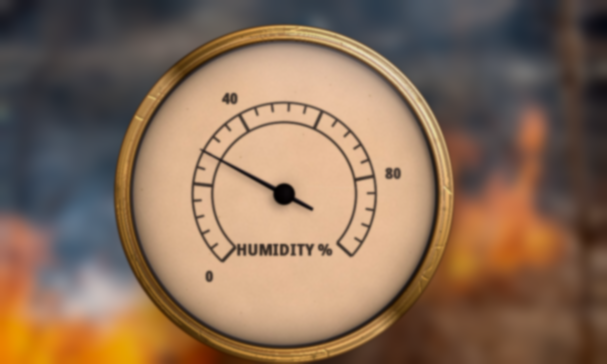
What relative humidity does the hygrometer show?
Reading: 28 %
